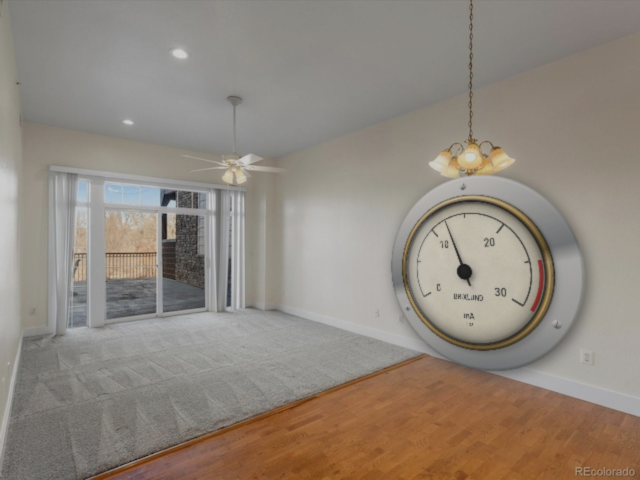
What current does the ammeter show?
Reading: 12.5 mA
